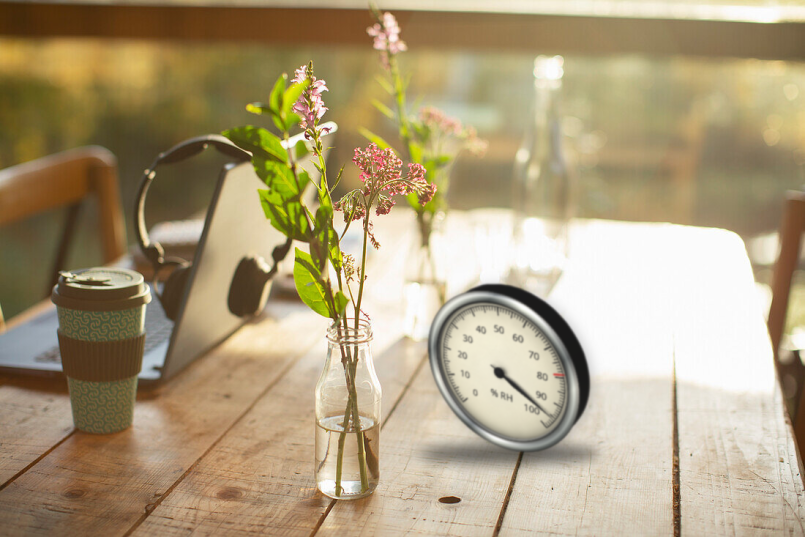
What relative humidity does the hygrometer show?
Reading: 95 %
